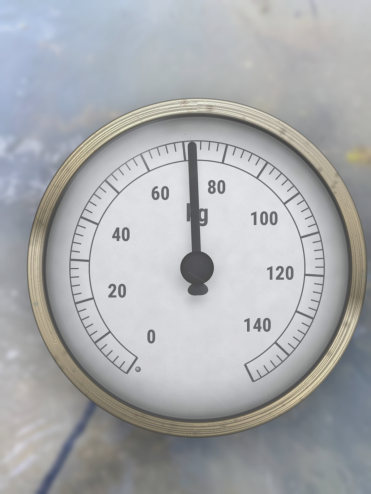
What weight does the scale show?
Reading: 72 kg
